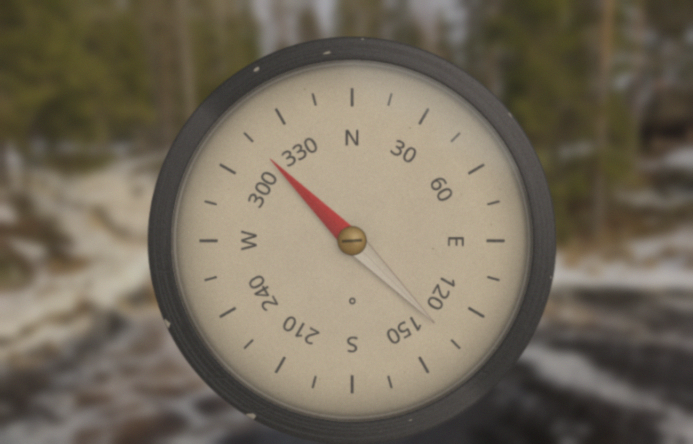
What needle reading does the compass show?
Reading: 315 °
